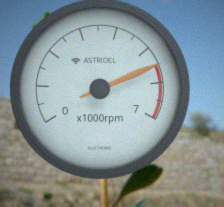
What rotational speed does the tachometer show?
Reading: 5500 rpm
